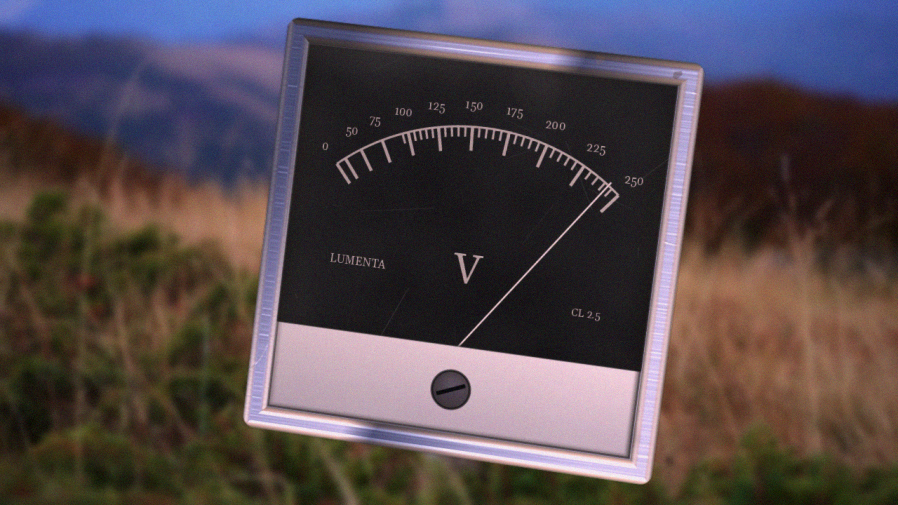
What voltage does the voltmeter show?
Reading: 242.5 V
